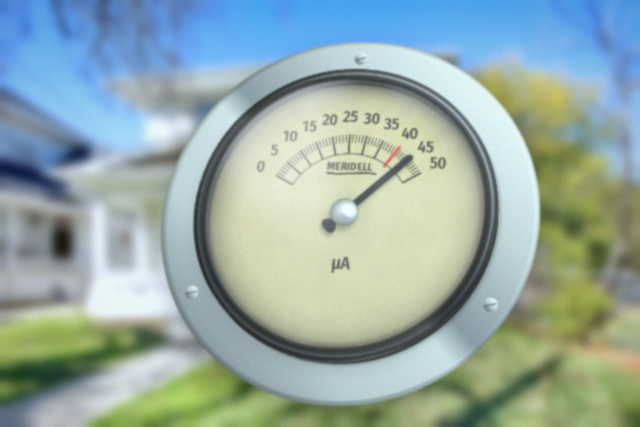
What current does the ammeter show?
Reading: 45 µA
